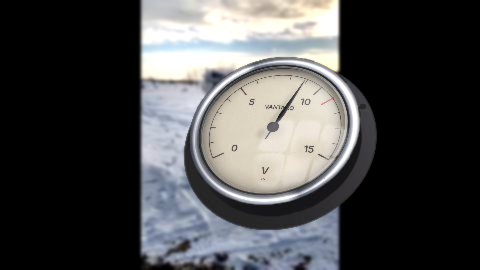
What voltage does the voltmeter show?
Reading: 9 V
